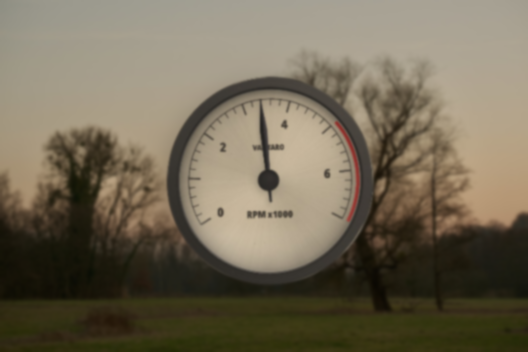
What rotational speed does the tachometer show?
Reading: 3400 rpm
